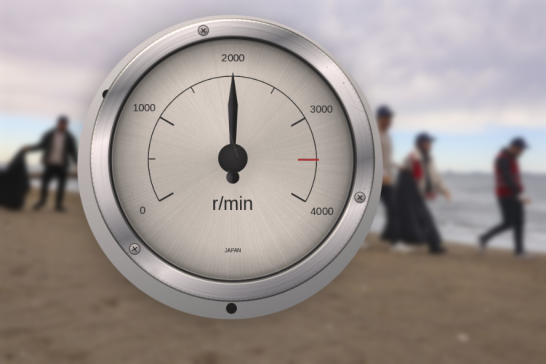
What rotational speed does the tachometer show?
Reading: 2000 rpm
